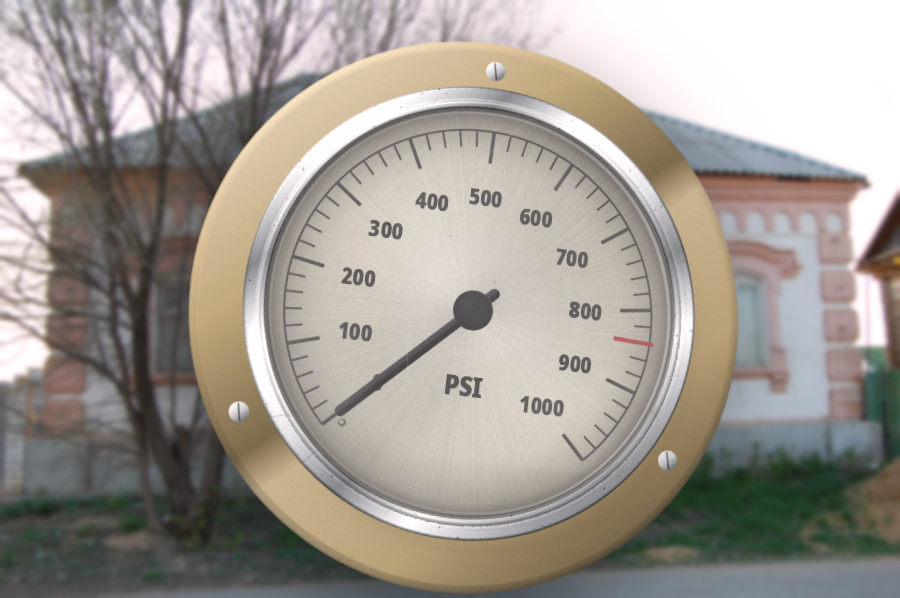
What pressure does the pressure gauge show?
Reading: 0 psi
